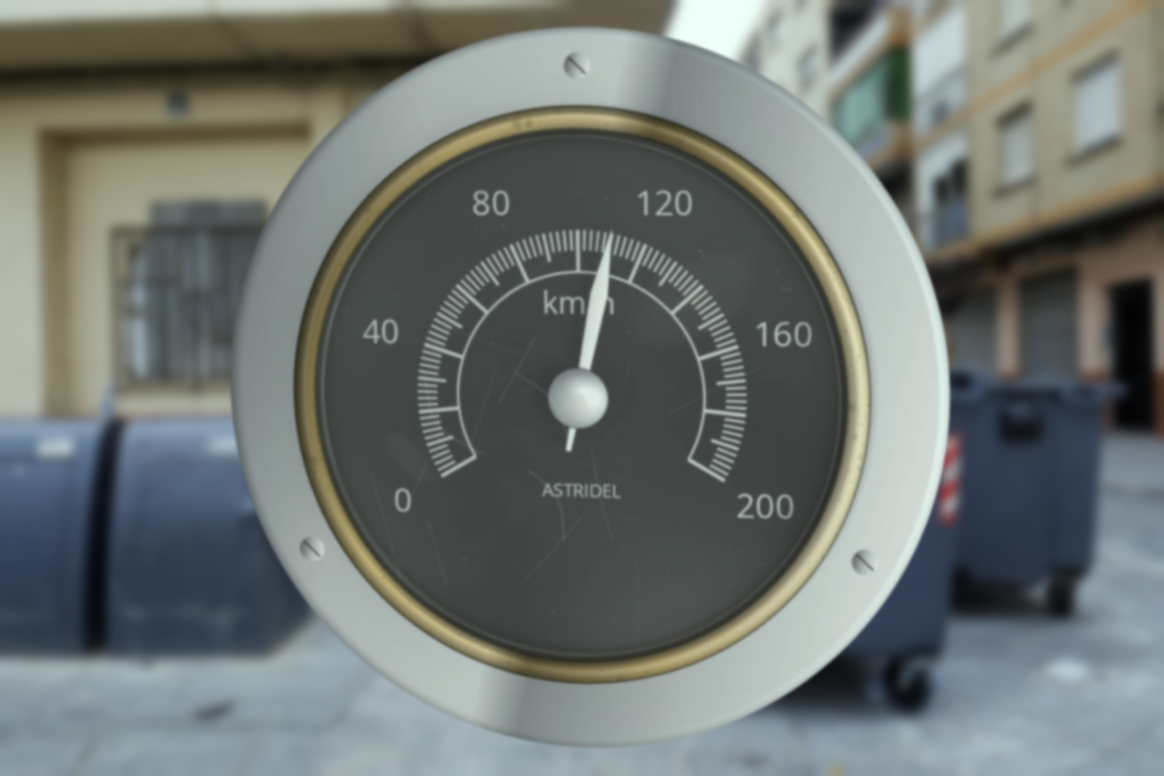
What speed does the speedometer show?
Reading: 110 km/h
